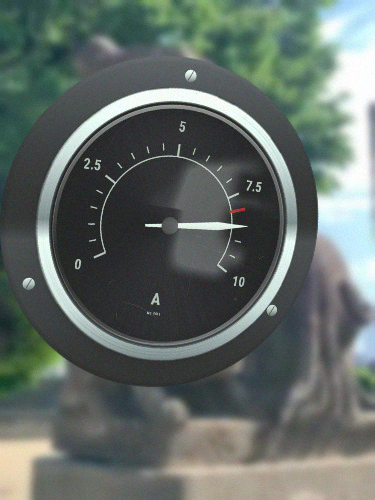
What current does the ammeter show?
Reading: 8.5 A
